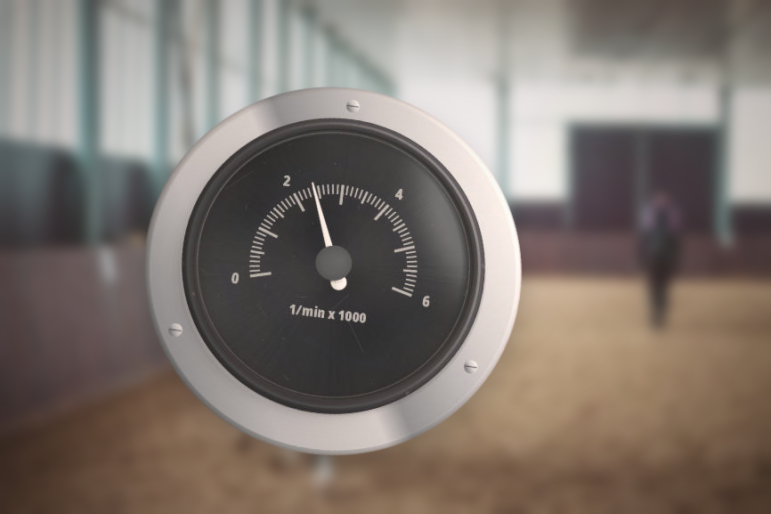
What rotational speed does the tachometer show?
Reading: 2400 rpm
